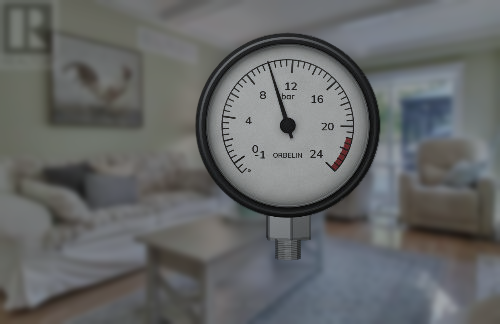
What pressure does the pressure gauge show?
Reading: 10 bar
